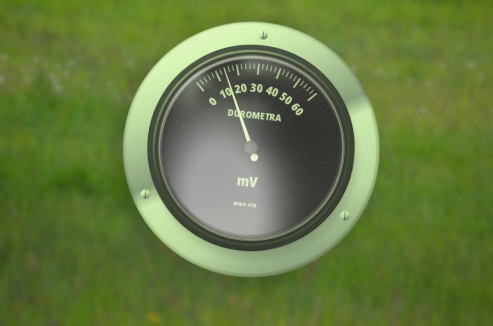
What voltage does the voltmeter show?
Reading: 14 mV
